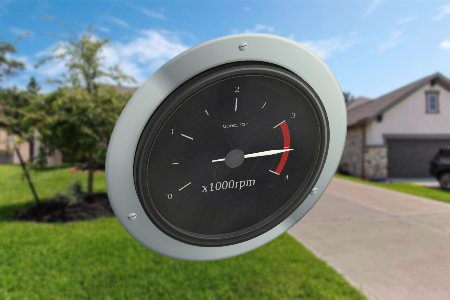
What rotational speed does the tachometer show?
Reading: 3500 rpm
